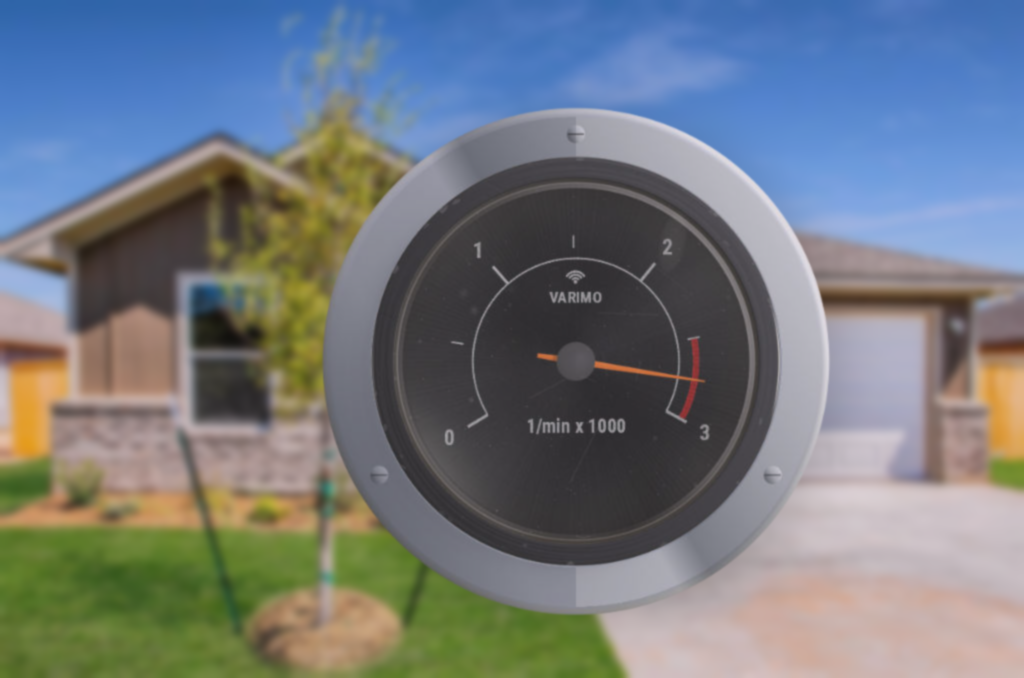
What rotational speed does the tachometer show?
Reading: 2750 rpm
